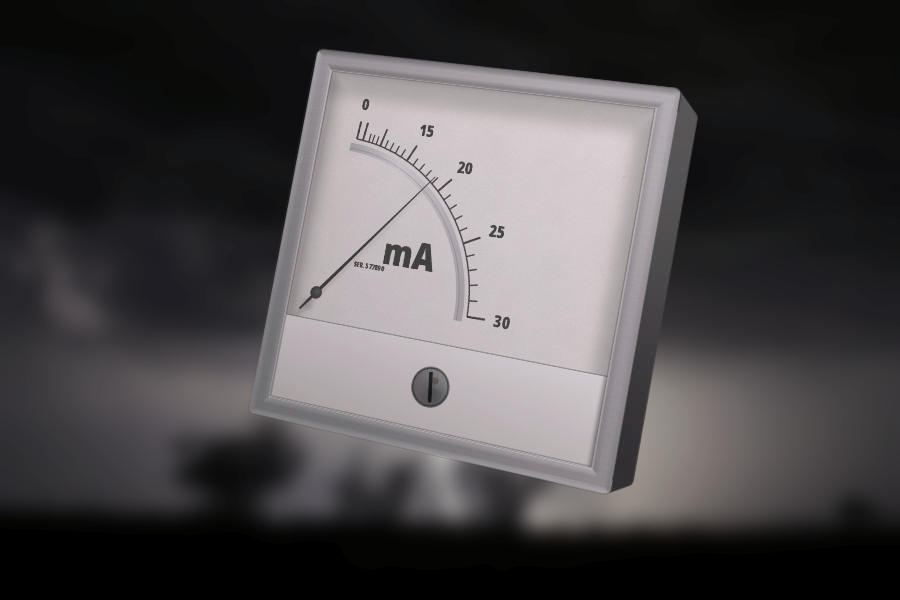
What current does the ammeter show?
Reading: 19 mA
